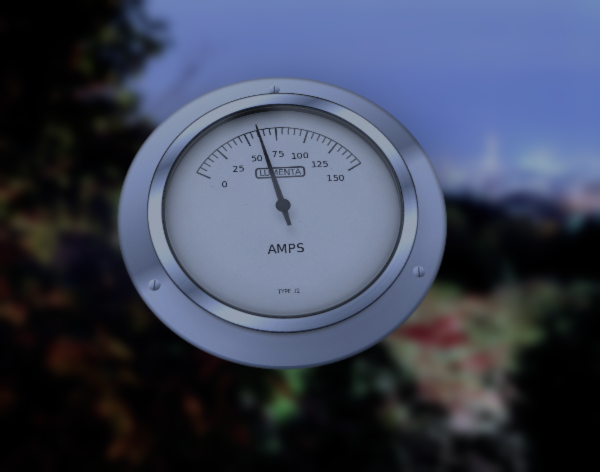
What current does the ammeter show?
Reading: 60 A
